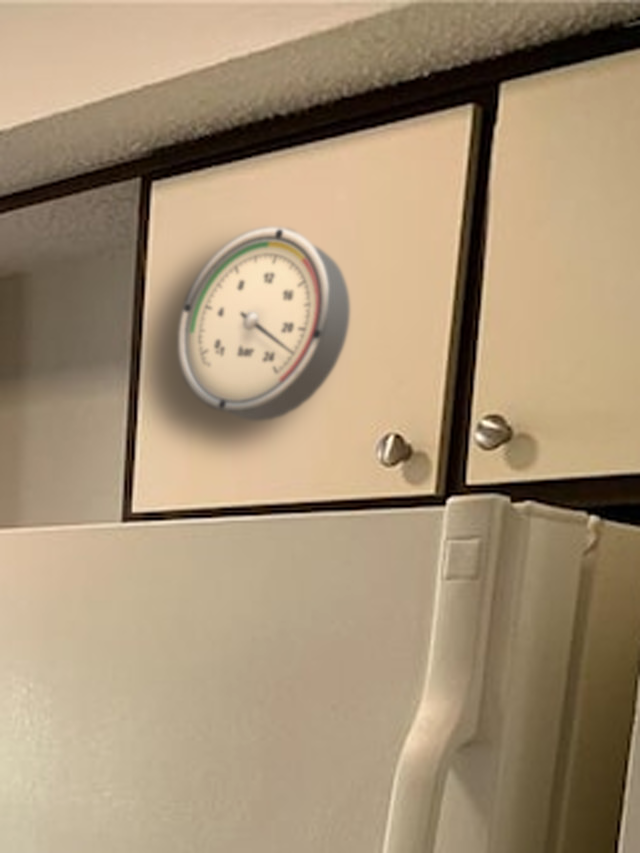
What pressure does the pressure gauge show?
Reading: 22 bar
